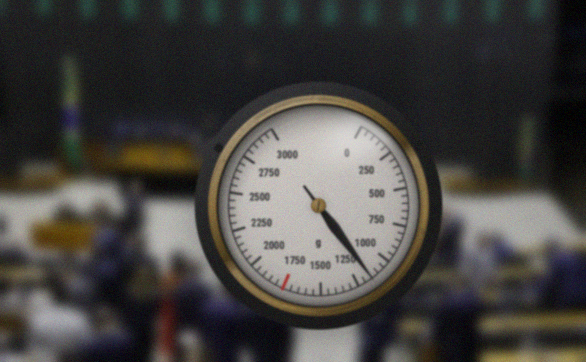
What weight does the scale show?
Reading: 1150 g
